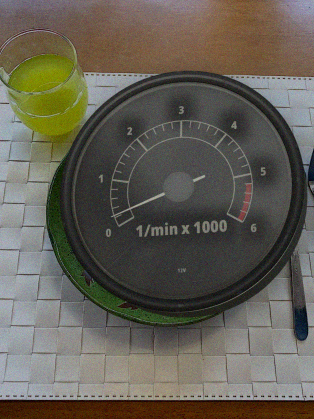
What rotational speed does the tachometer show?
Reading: 200 rpm
